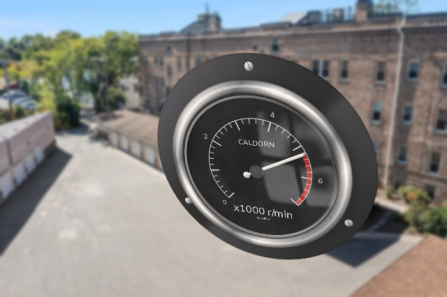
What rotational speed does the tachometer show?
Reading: 5200 rpm
